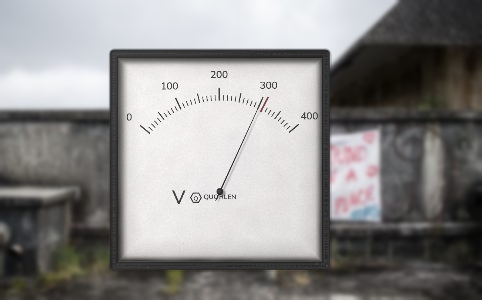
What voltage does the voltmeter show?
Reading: 300 V
